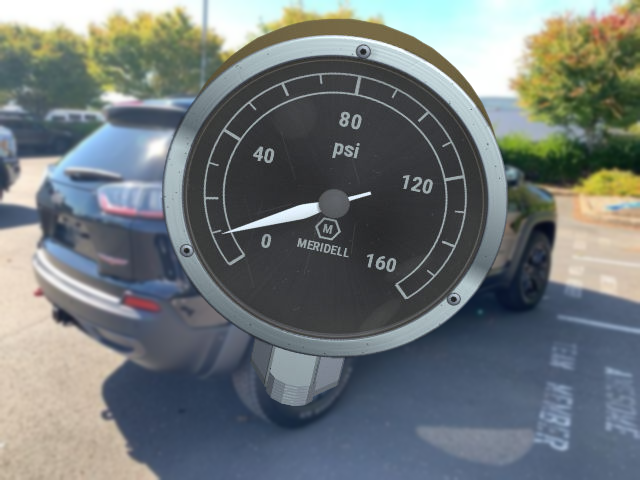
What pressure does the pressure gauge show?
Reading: 10 psi
